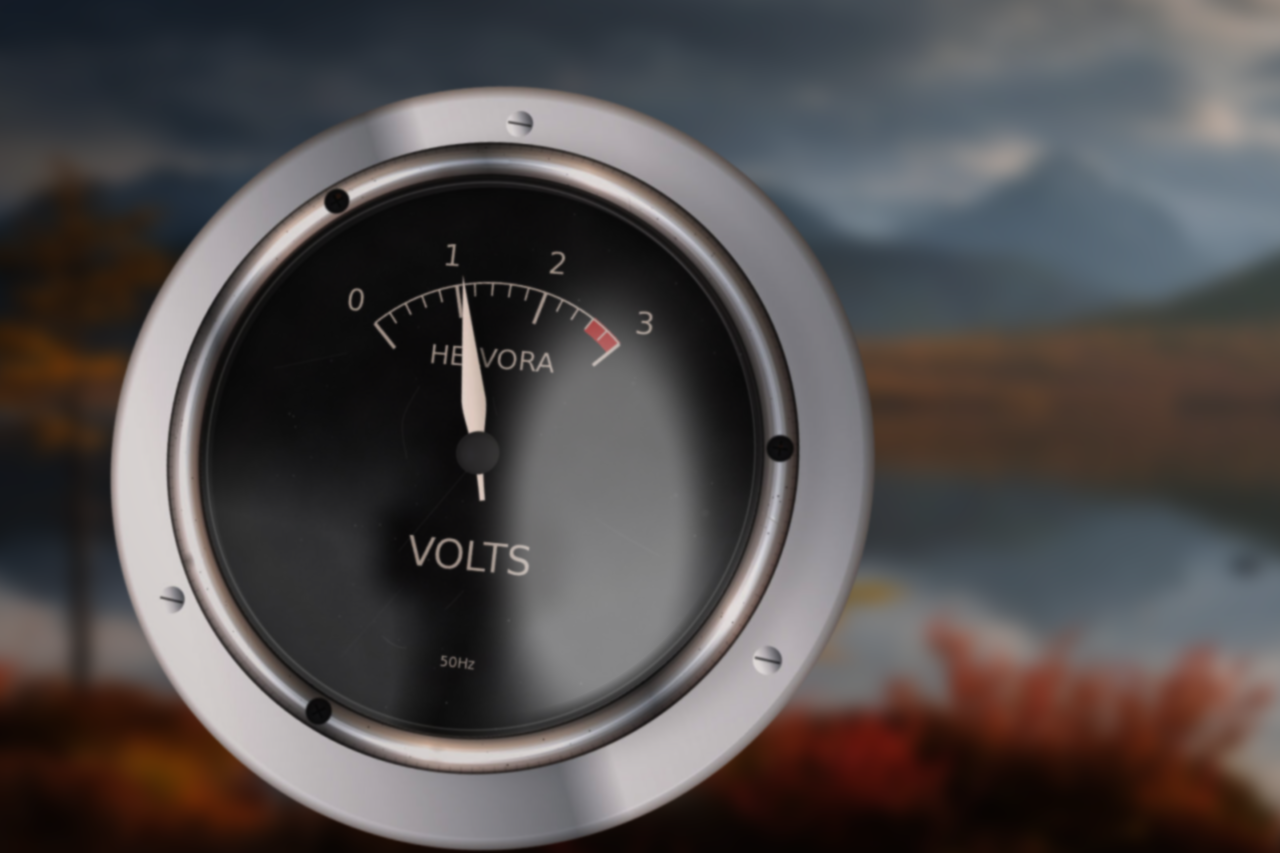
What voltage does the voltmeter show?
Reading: 1.1 V
